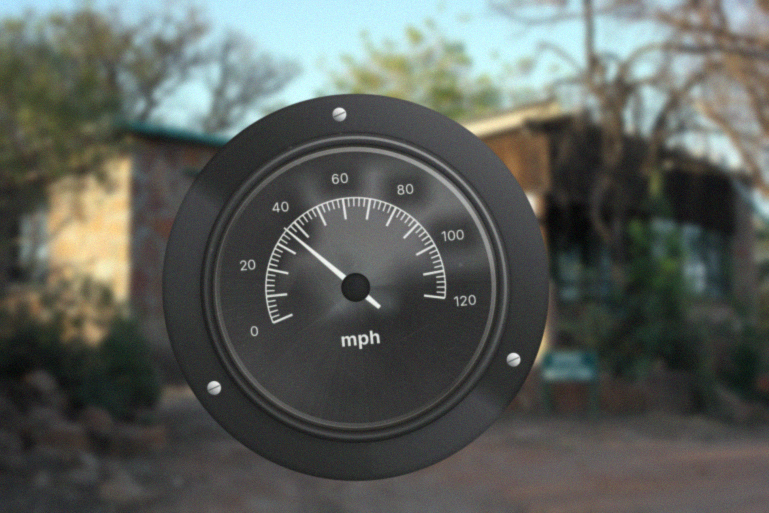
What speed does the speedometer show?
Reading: 36 mph
